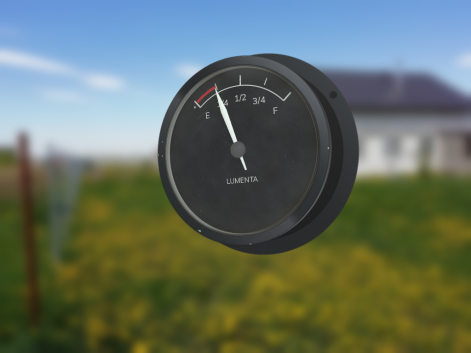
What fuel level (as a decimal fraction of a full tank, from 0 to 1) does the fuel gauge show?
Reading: 0.25
